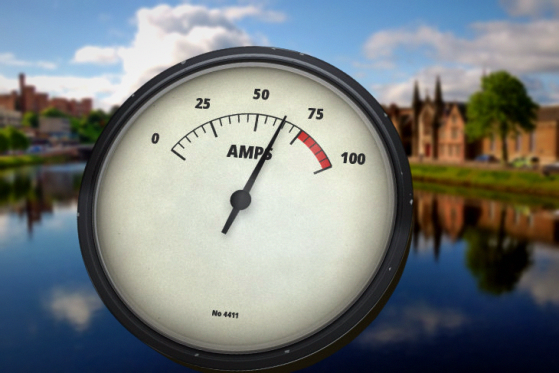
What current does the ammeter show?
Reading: 65 A
